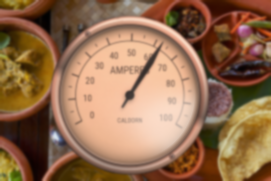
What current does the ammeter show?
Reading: 62.5 A
